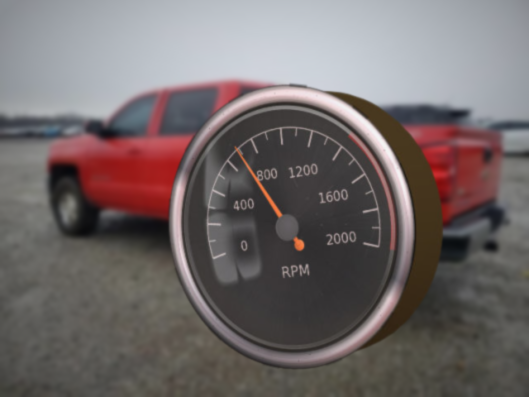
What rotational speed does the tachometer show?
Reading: 700 rpm
